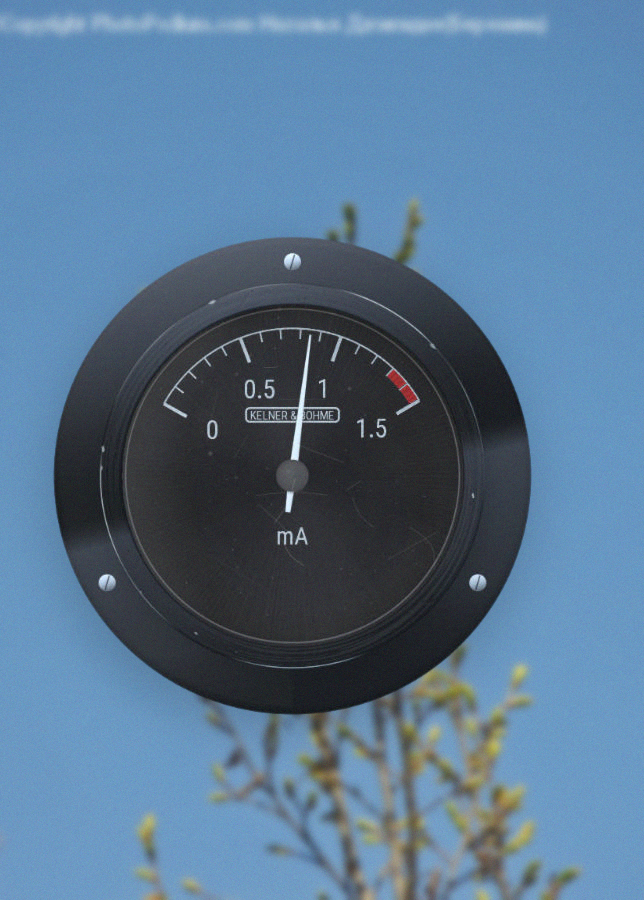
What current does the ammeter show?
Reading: 0.85 mA
